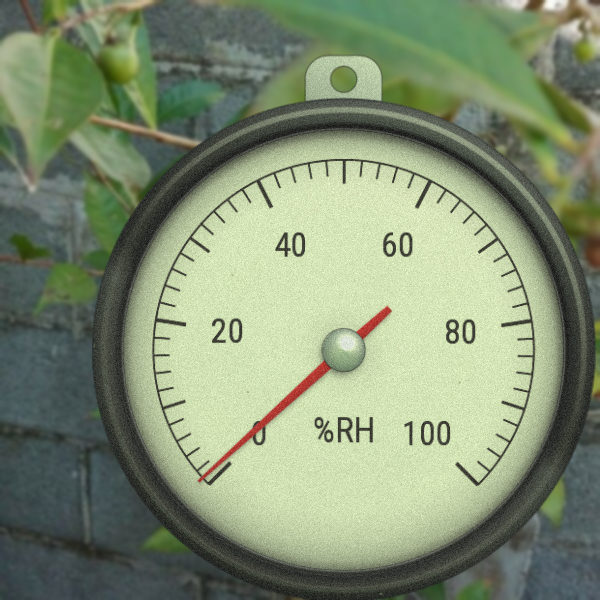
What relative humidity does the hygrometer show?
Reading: 1 %
